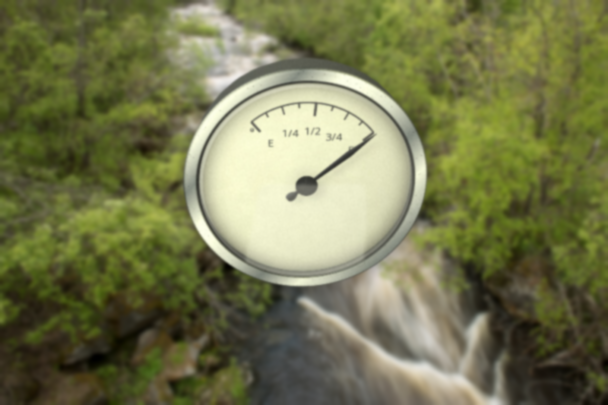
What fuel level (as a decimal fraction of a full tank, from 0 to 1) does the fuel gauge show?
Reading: 1
